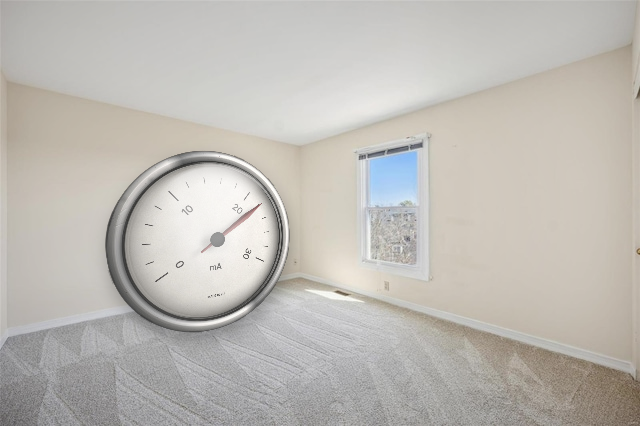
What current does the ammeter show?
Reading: 22 mA
